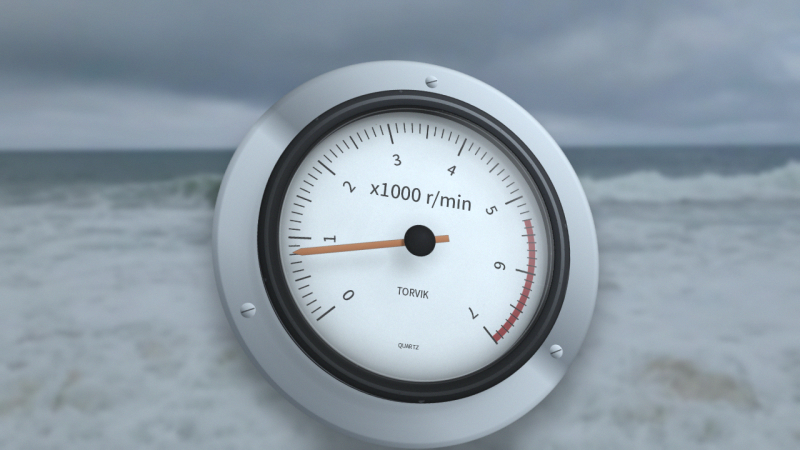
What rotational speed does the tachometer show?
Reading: 800 rpm
